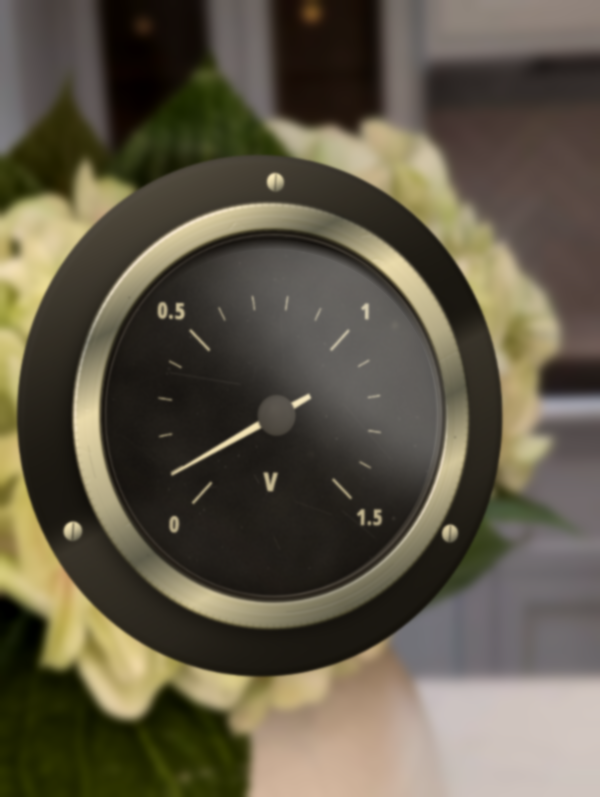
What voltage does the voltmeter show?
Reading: 0.1 V
